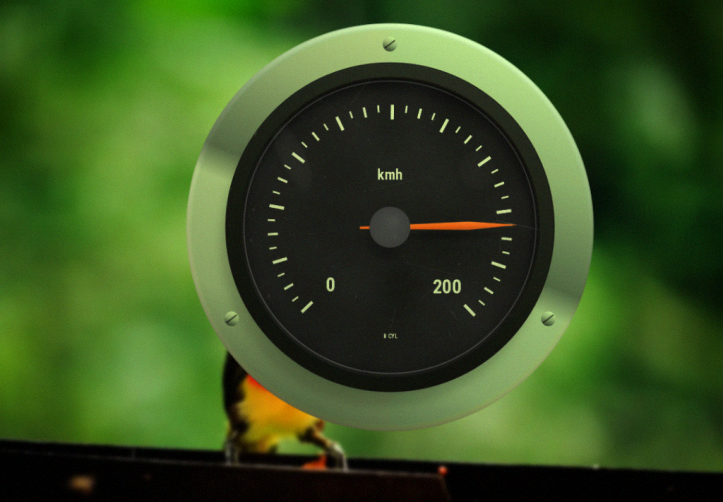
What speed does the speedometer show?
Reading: 165 km/h
